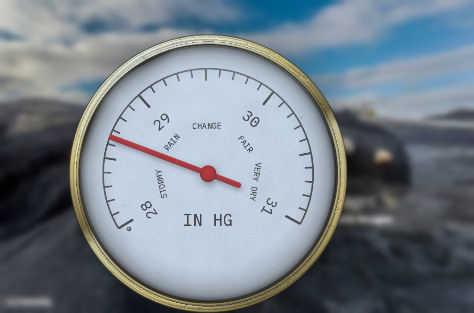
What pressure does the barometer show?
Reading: 28.65 inHg
